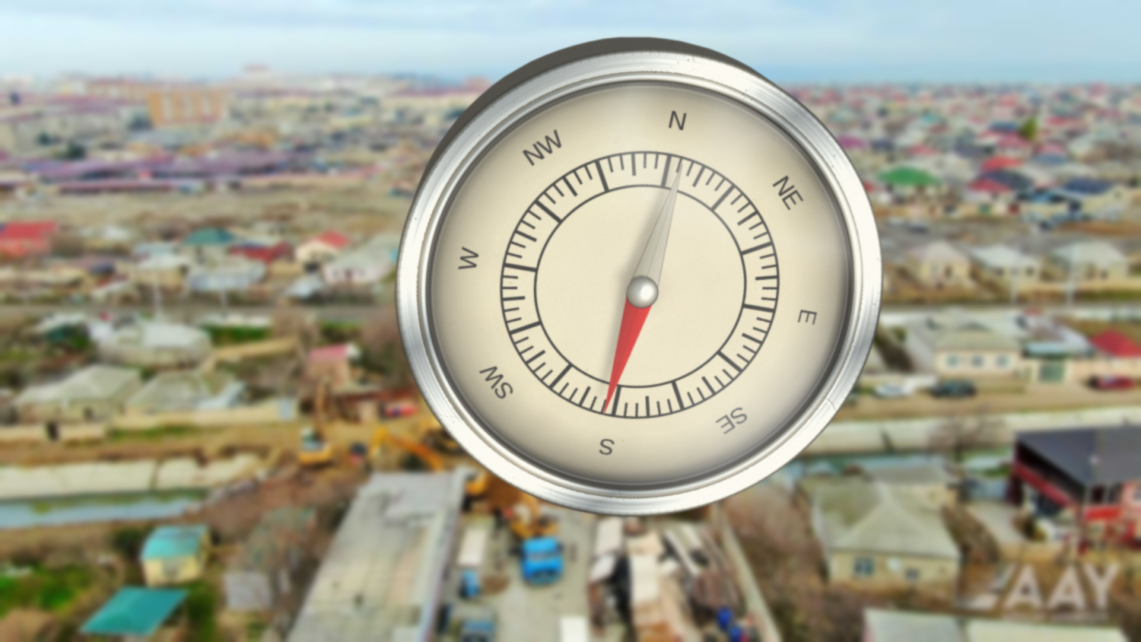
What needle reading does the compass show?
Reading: 185 °
